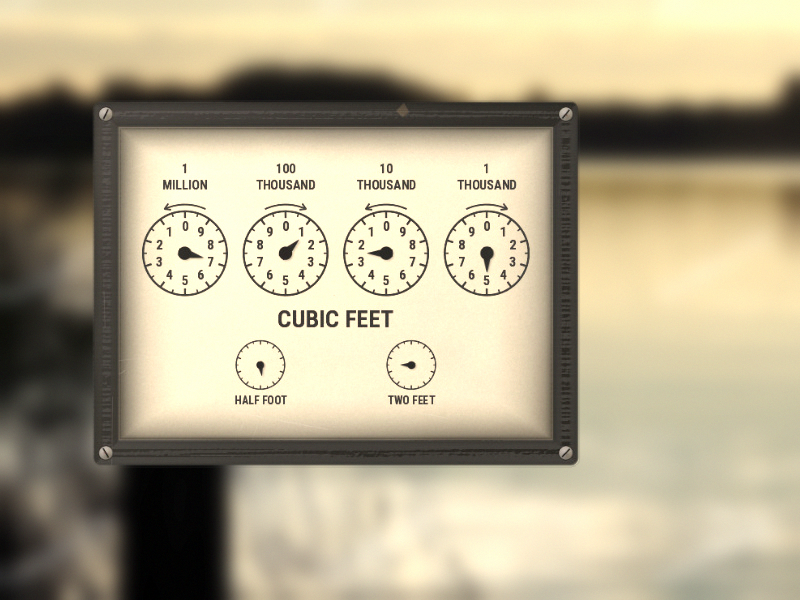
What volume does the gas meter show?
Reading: 712500 ft³
